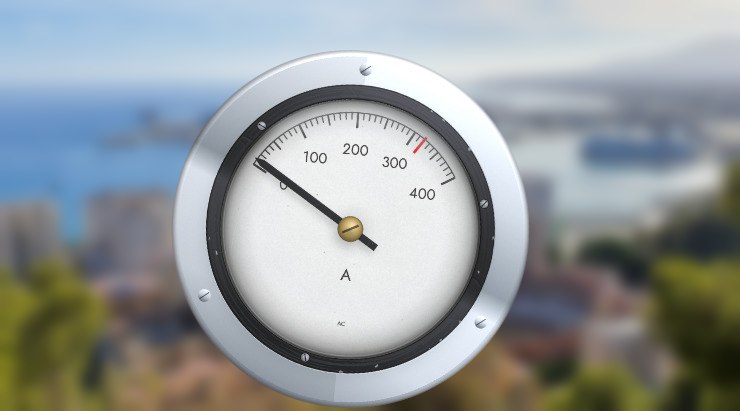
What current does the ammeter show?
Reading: 10 A
